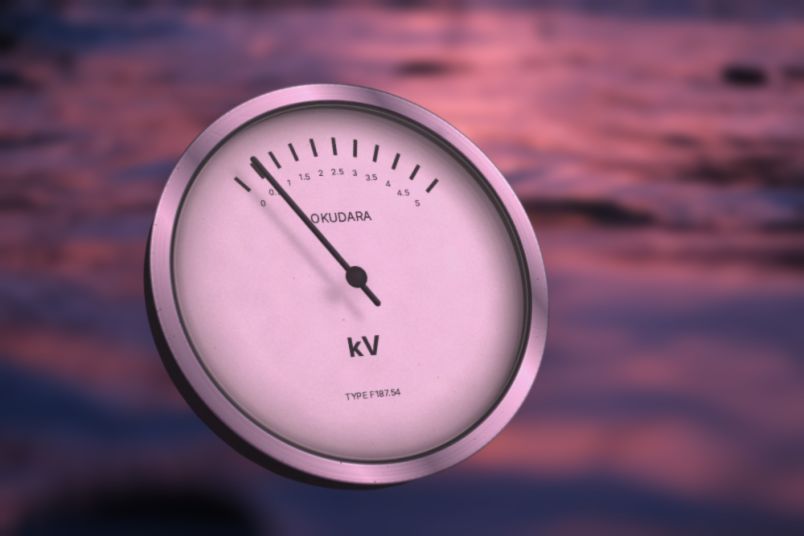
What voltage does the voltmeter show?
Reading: 0.5 kV
